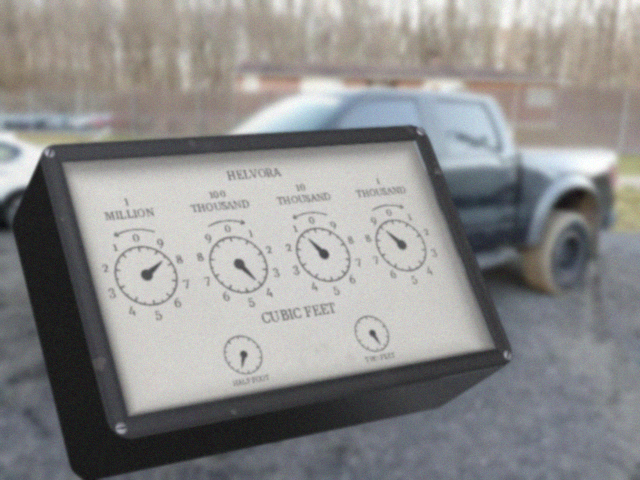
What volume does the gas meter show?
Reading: 840900 ft³
